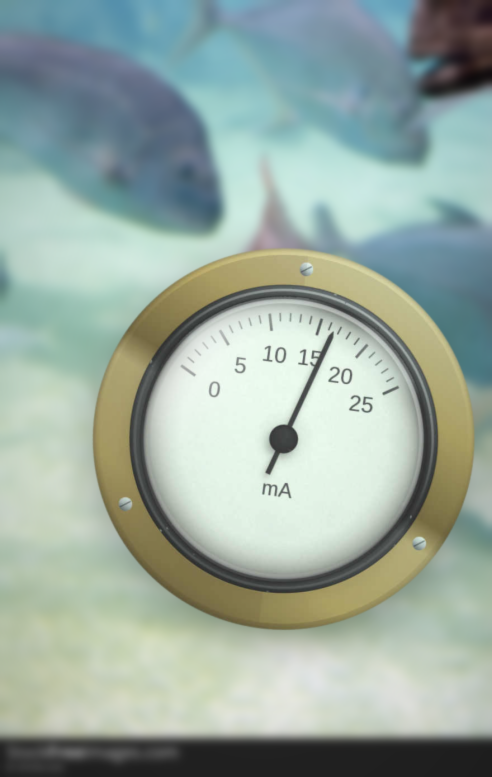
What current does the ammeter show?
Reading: 16.5 mA
